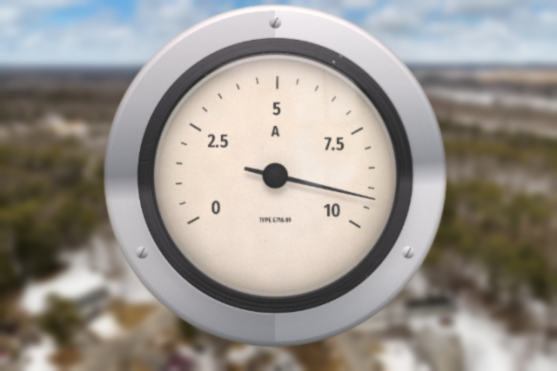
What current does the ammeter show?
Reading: 9.25 A
